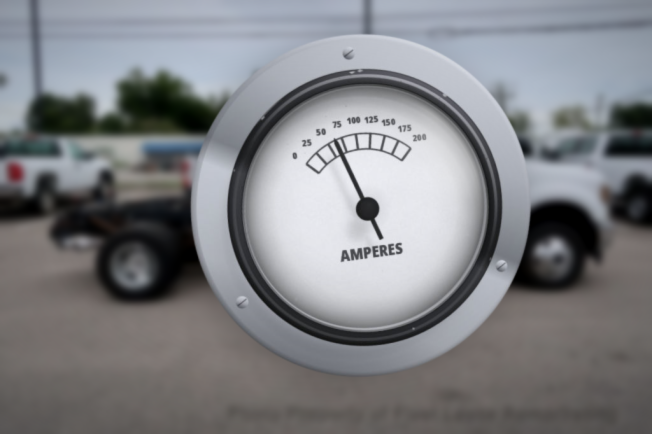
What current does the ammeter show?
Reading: 62.5 A
